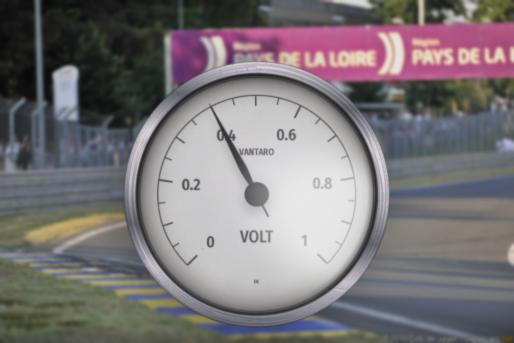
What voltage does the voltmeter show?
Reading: 0.4 V
